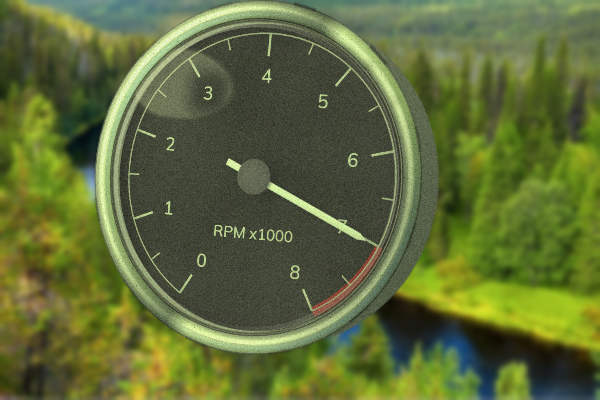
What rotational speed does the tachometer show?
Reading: 7000 rpm
